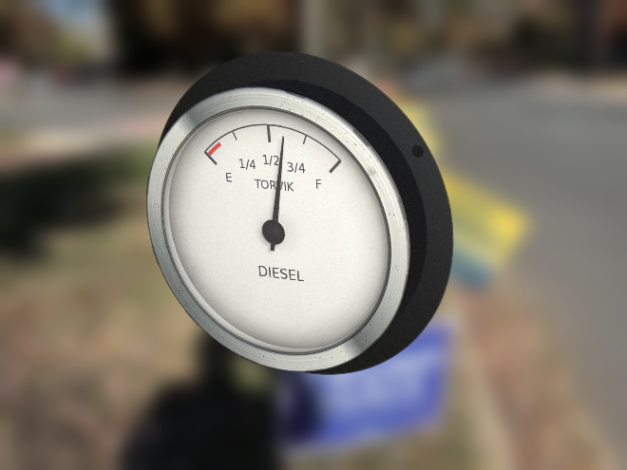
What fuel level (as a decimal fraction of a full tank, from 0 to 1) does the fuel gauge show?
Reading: 0.625
